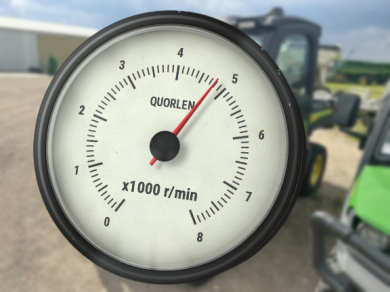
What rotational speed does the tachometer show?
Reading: 4800 rpm
